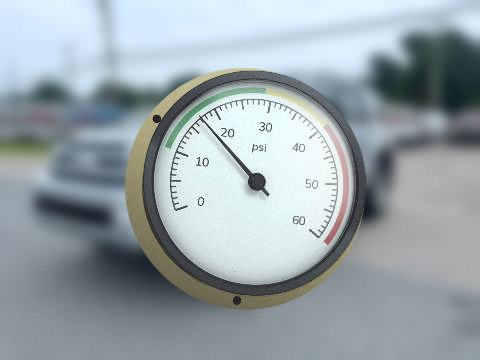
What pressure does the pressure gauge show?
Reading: 17 psi
